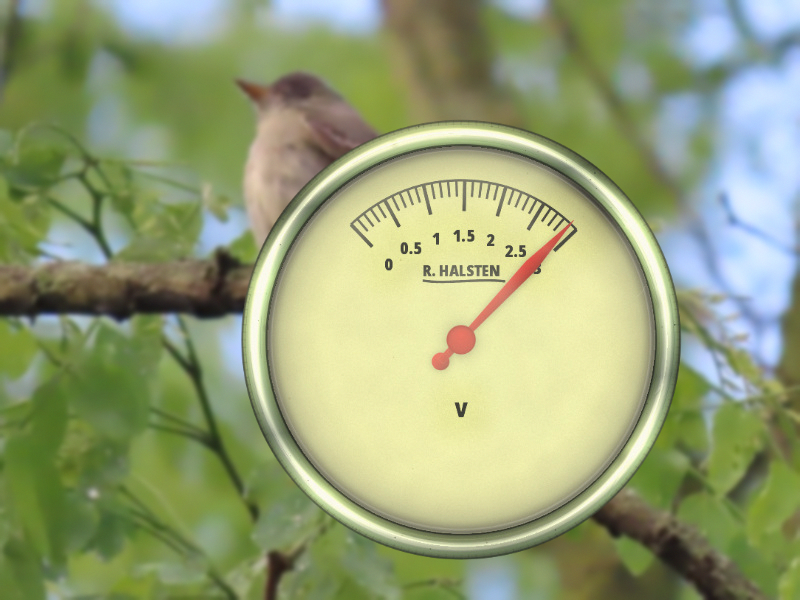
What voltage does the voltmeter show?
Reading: 2.9 V
